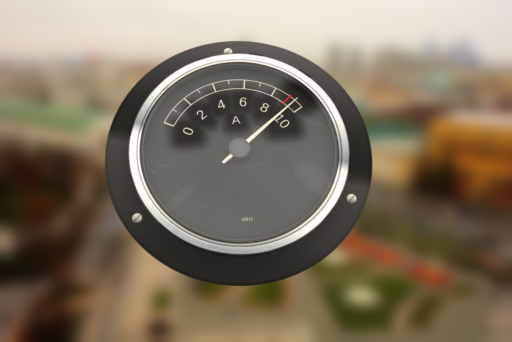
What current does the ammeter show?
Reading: 9.5 A
